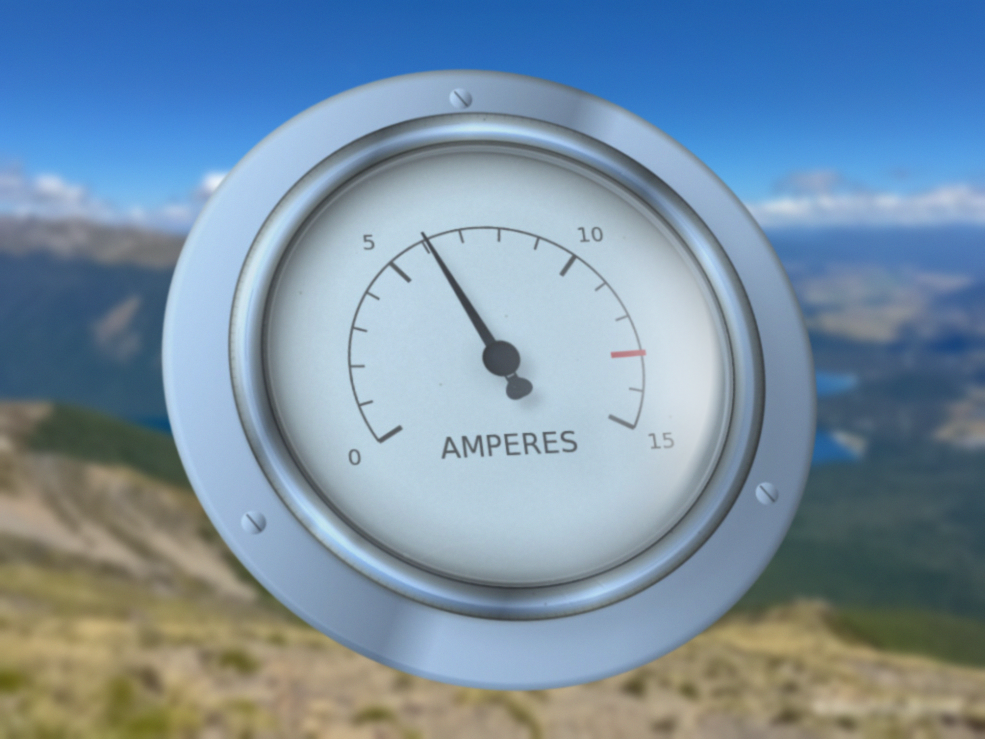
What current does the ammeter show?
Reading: 6 A
